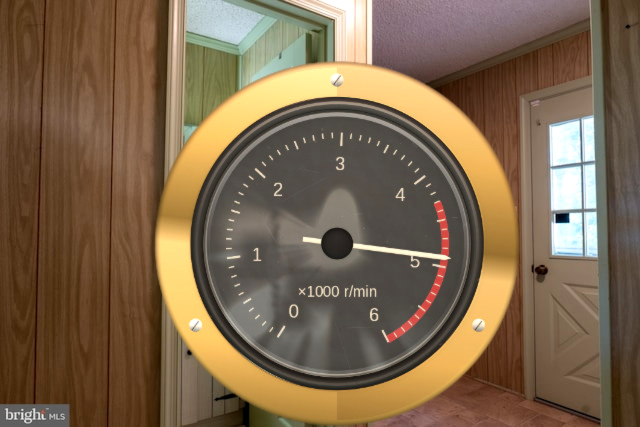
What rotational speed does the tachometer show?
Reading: 4900 rpm
